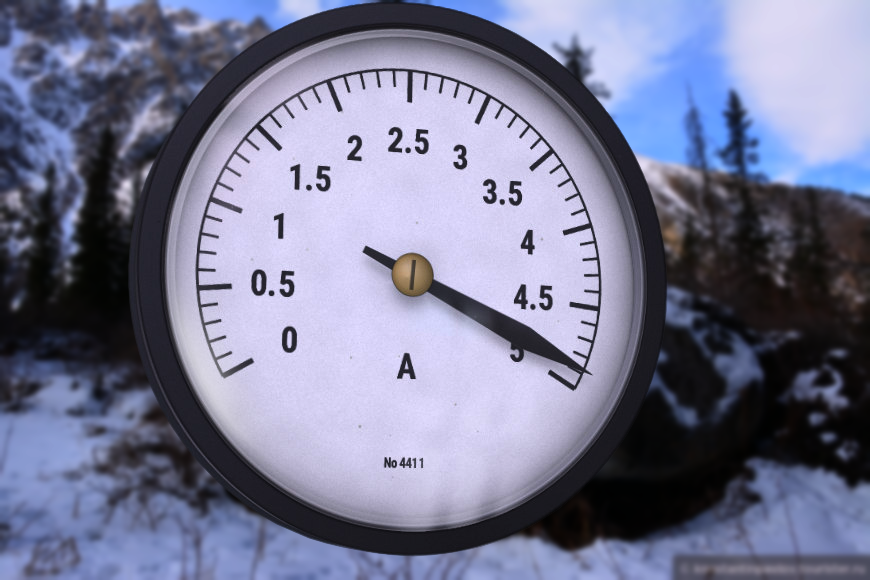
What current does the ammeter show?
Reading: 4.9 A
